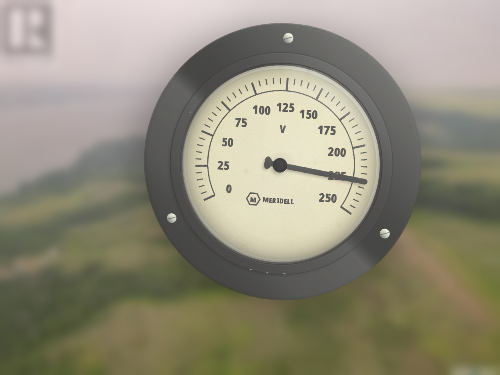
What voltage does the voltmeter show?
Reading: 225 V
